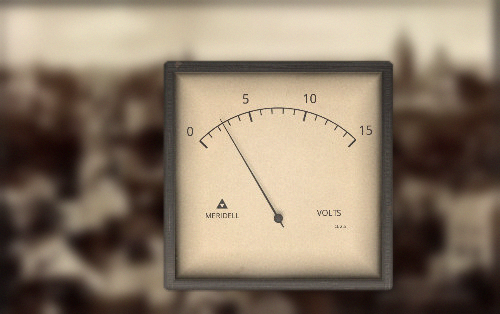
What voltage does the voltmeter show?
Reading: 2.5 V
